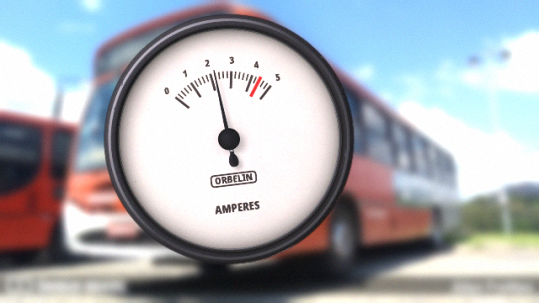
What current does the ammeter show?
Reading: 2.2 A
